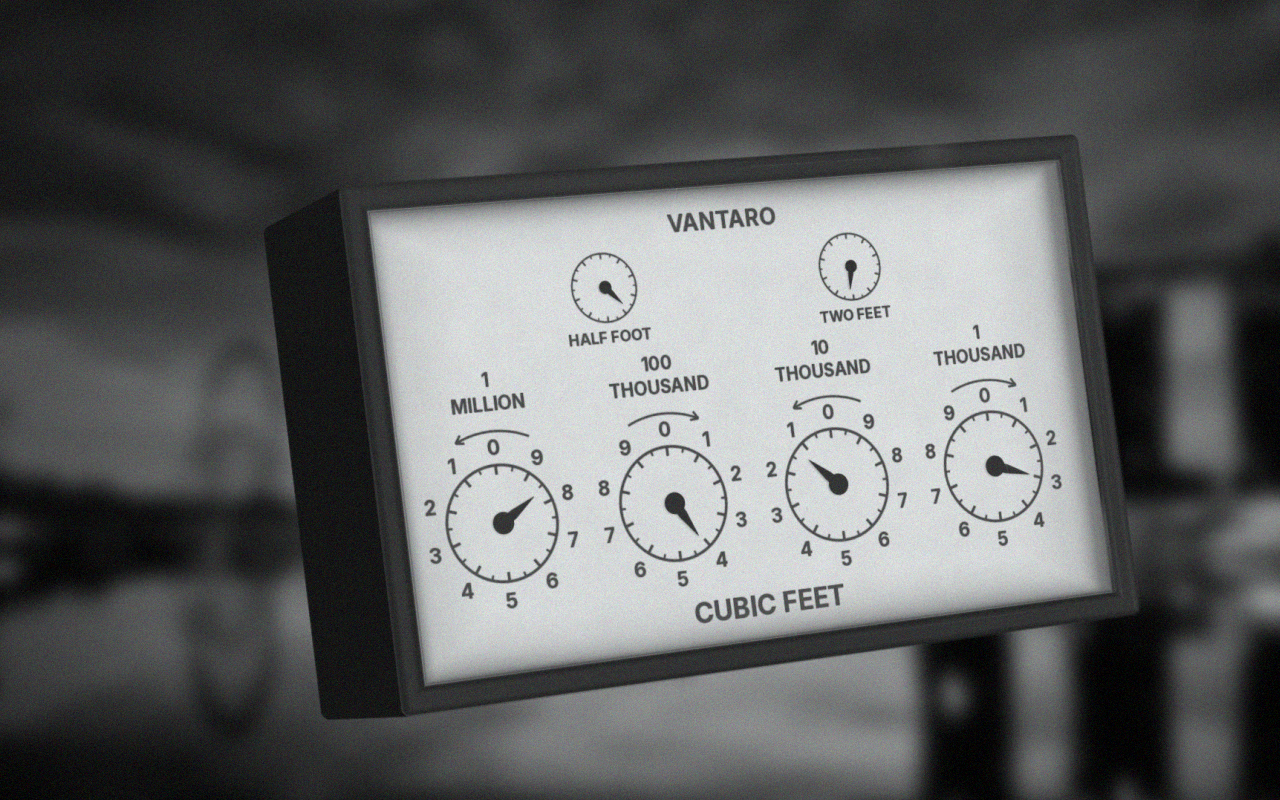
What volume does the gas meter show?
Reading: 841300 ft³
